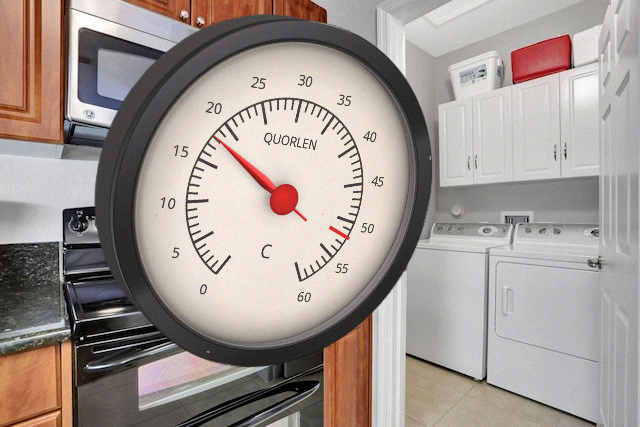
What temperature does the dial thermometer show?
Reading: 18 °C
